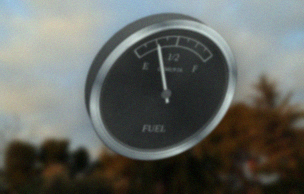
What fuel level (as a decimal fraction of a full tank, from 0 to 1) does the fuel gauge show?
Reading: 0.25
